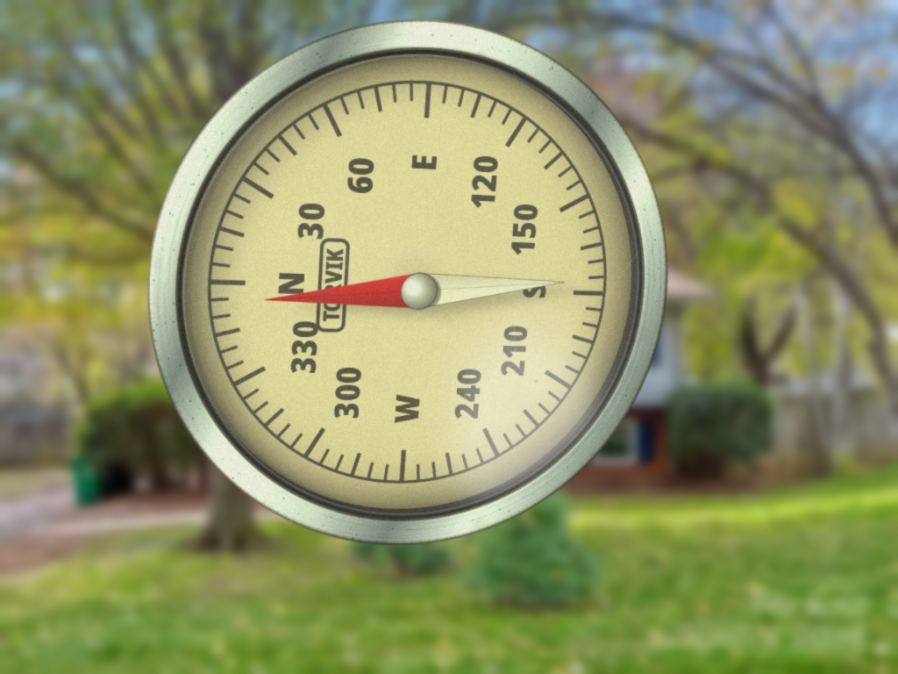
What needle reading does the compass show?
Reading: 355 °
